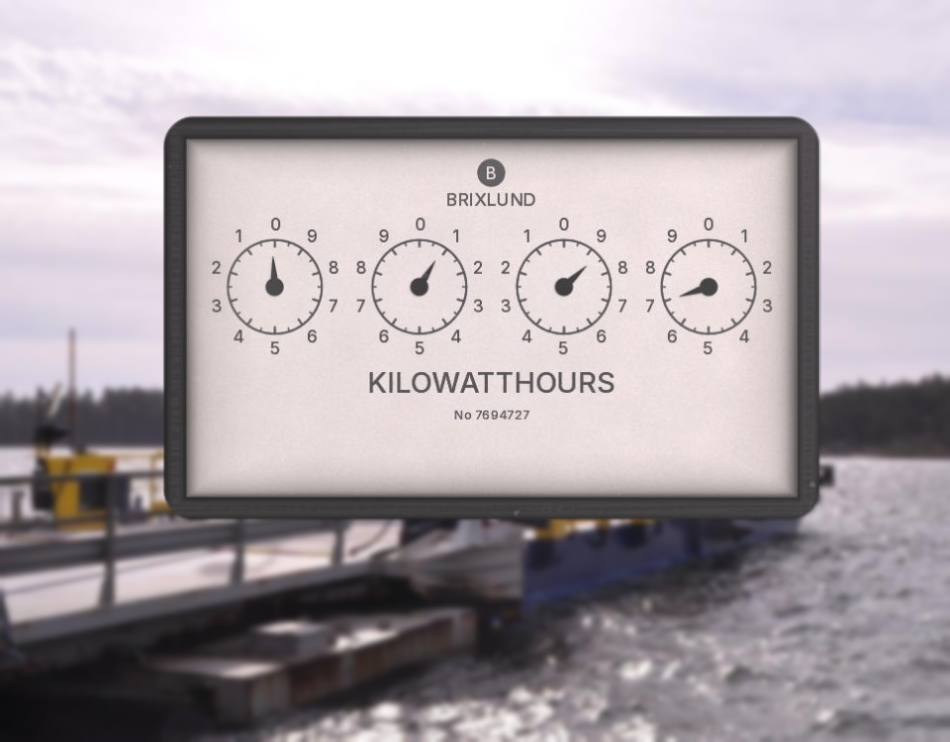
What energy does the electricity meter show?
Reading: 87 kWh
